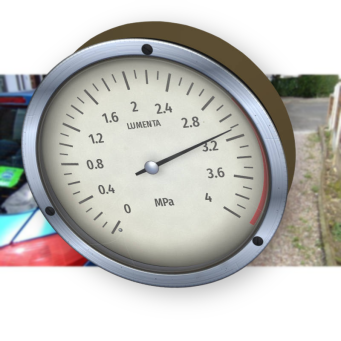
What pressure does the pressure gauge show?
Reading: 3.1 MPa
